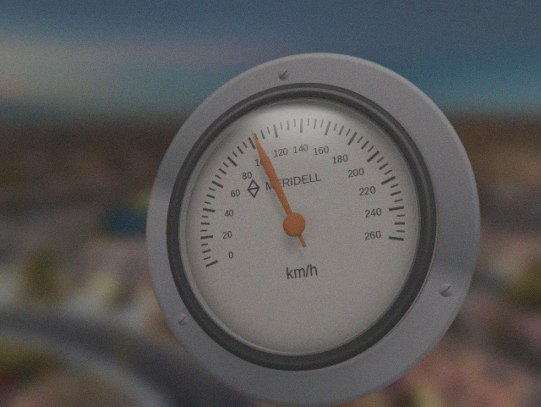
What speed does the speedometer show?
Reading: 105 km/h
